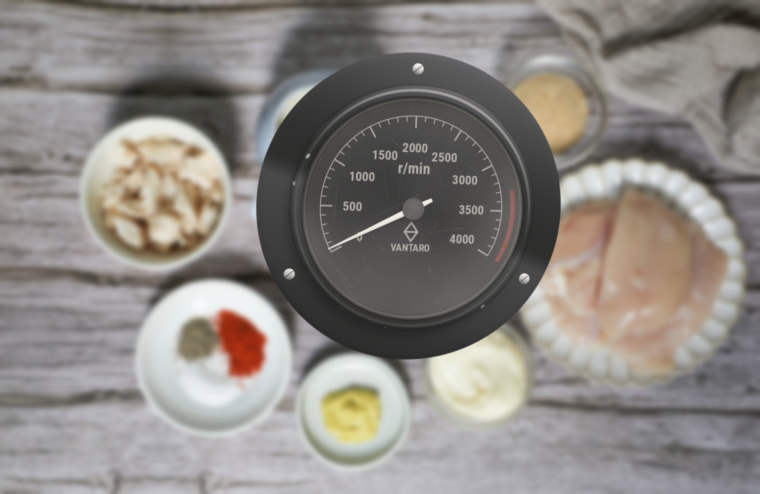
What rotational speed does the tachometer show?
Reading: 50 rpm
